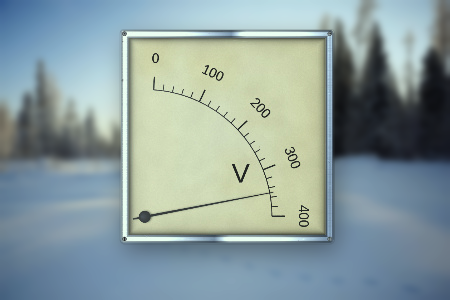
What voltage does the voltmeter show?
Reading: 350 V
